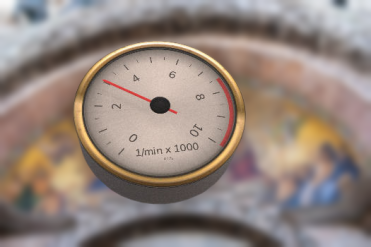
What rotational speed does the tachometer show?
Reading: 3000 rpm
